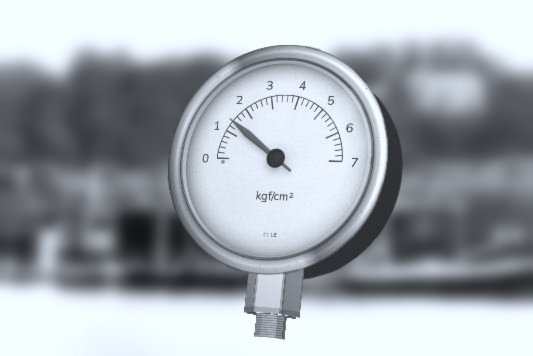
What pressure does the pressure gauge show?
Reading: 1.4 kg/cm²
